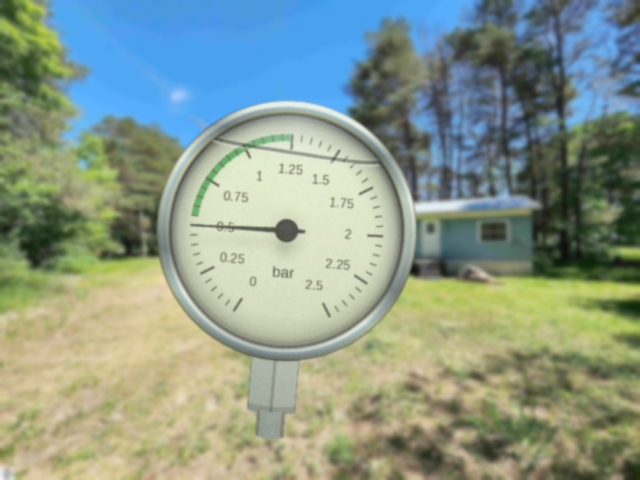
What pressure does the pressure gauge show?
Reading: 0.5 bar
